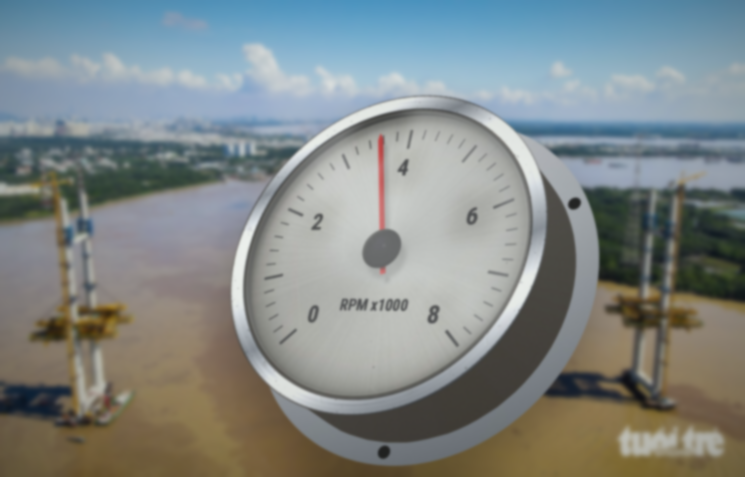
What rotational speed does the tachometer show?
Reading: 3600 rpm
